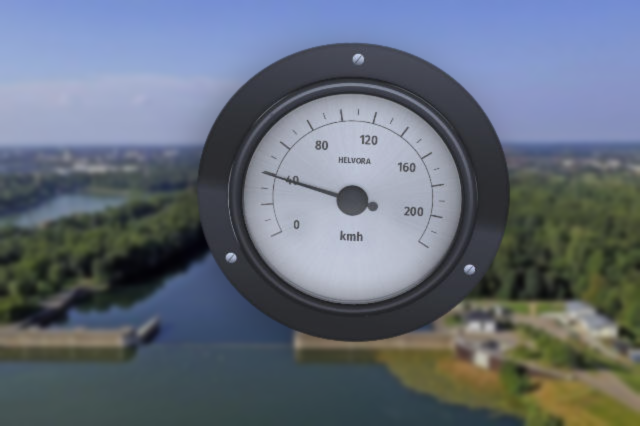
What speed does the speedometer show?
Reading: 40 km/h
